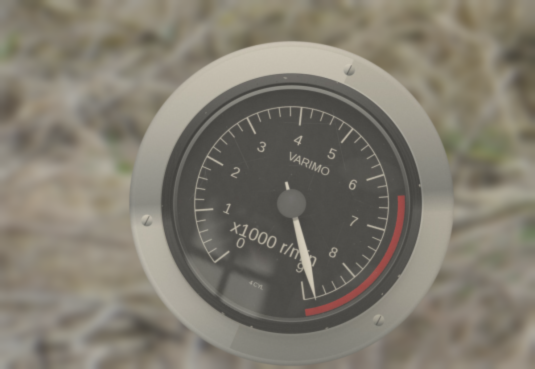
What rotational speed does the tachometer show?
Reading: 8800 rpm
